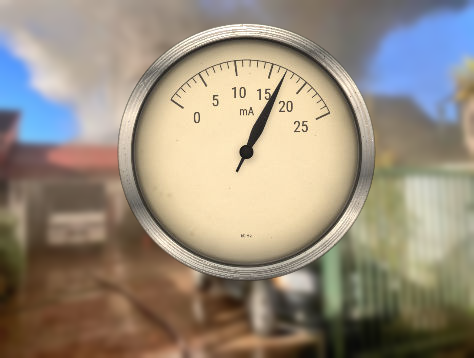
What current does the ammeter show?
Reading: 17 mA
